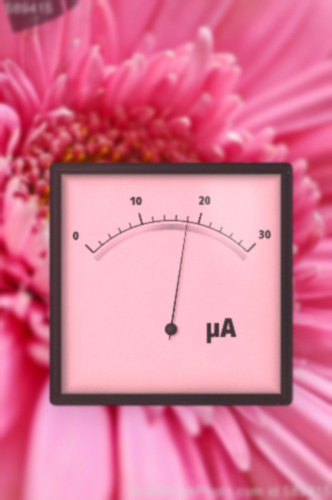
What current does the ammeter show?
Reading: 18 µA
